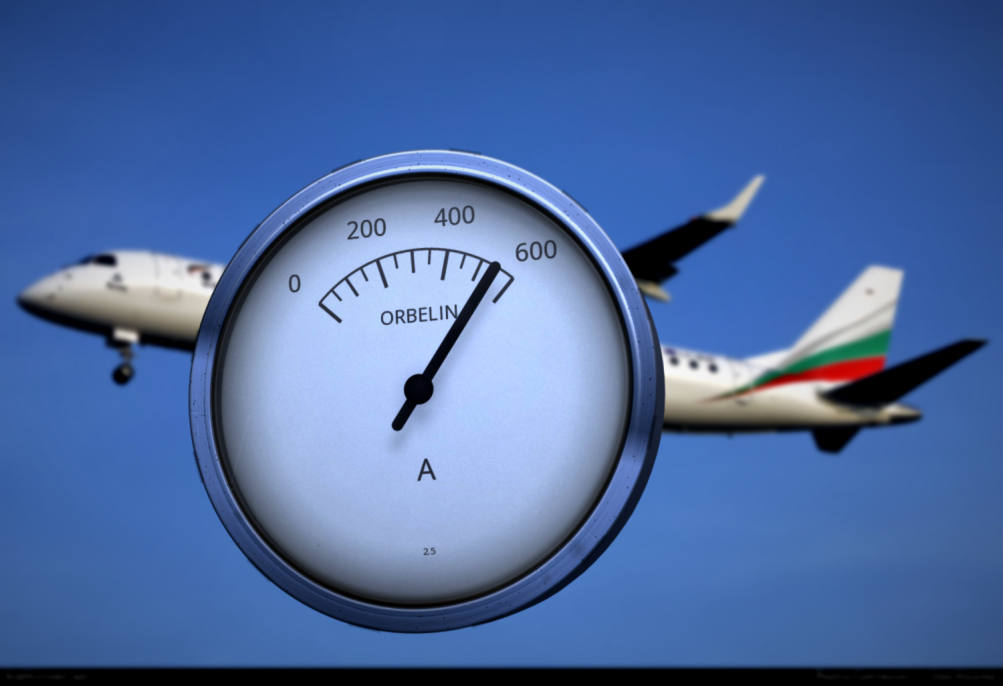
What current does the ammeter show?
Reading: 550 A
